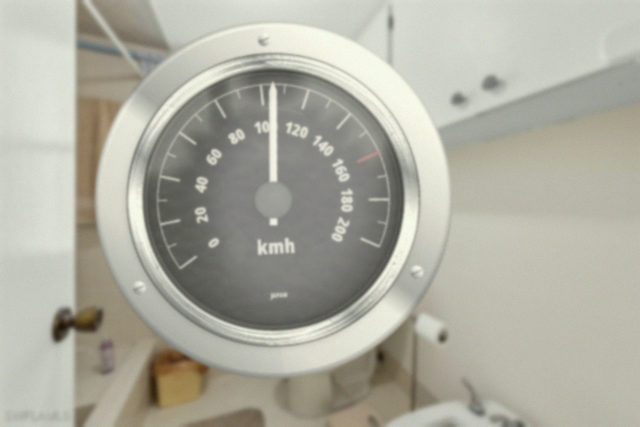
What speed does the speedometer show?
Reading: 105 km/h
